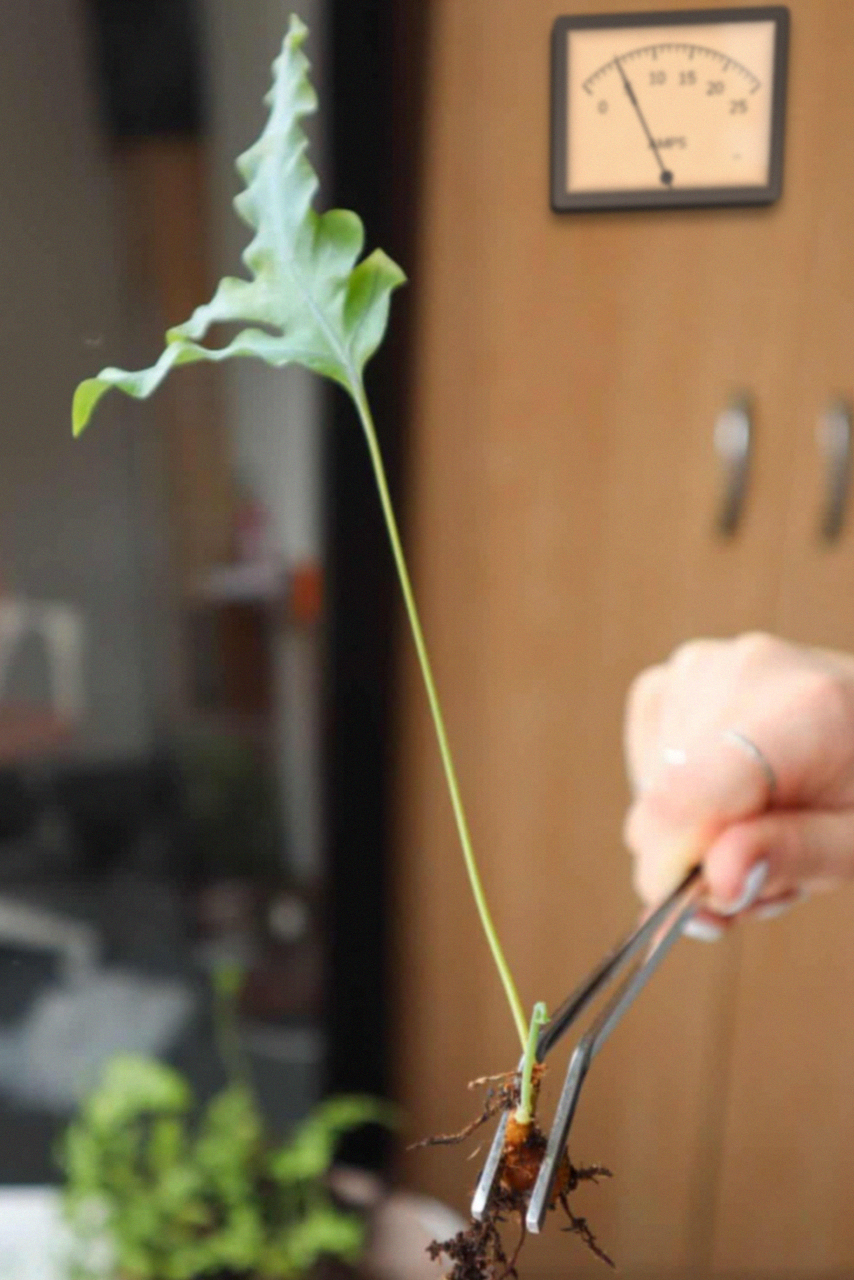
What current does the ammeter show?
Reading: 5 A
